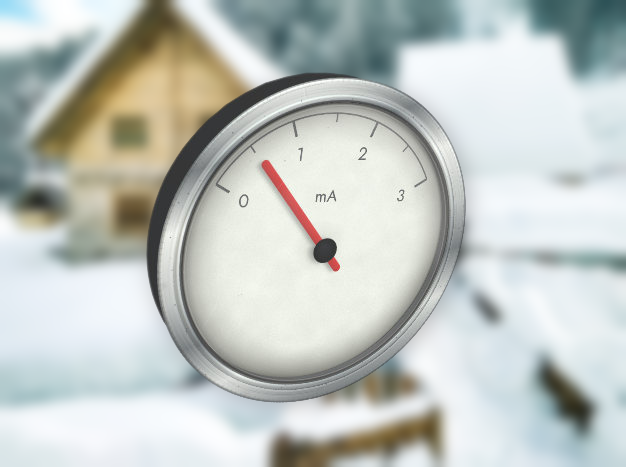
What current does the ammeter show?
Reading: 0.5 mA
